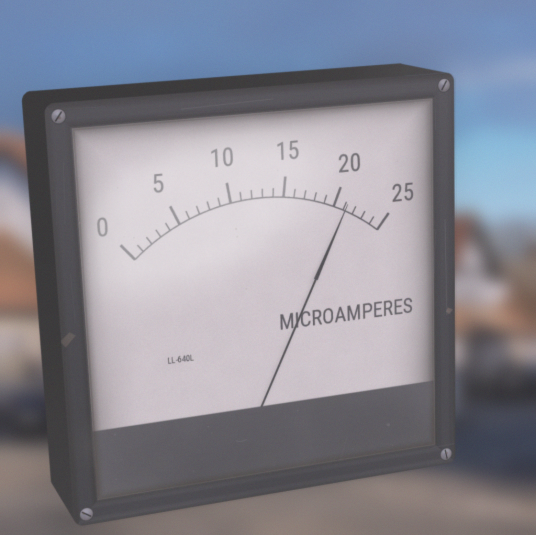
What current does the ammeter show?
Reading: 21 µA
